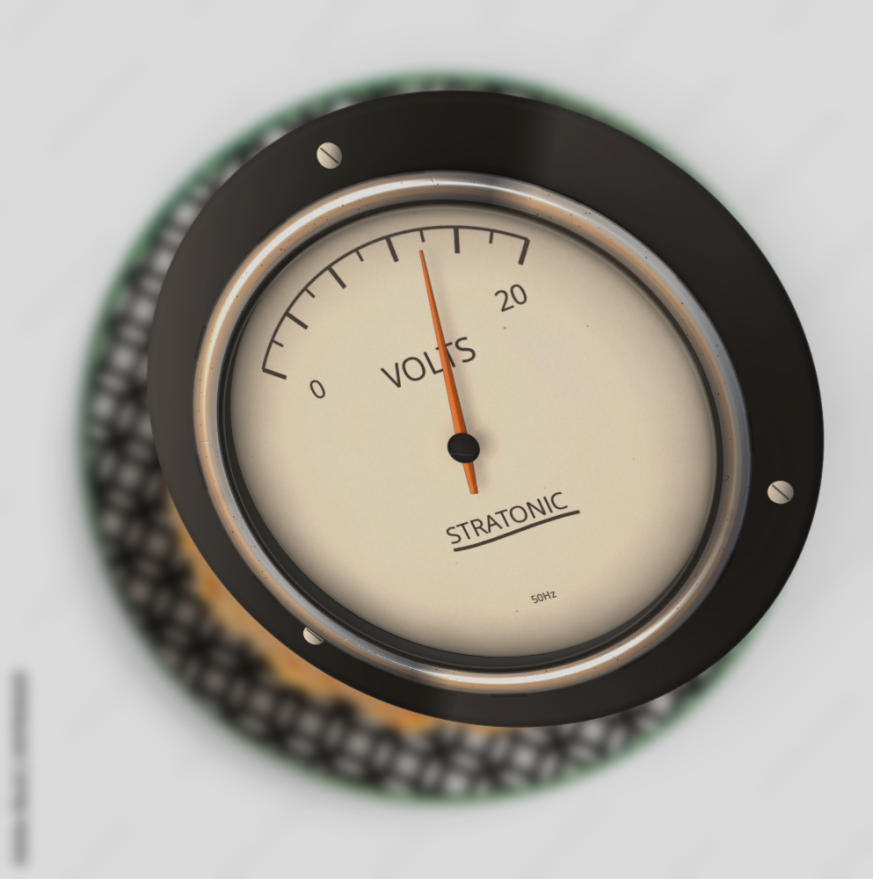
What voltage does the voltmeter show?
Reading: 14 V
